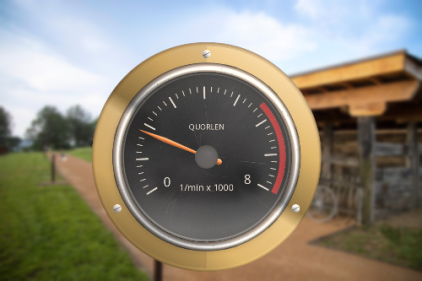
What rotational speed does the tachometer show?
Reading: 1800 rpm
